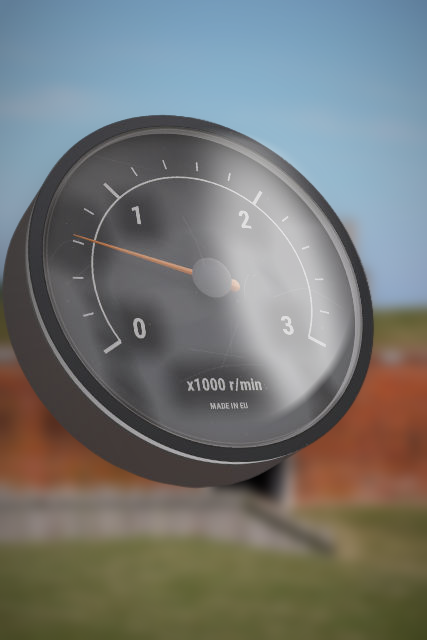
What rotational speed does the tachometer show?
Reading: 600 rpm
